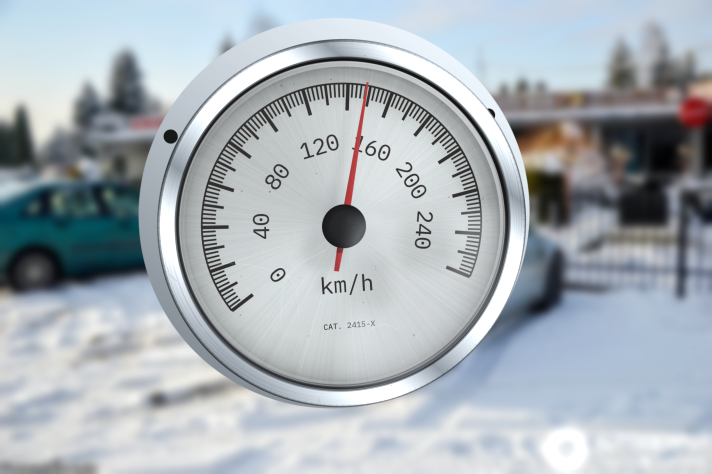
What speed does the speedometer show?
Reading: 148 km/h
